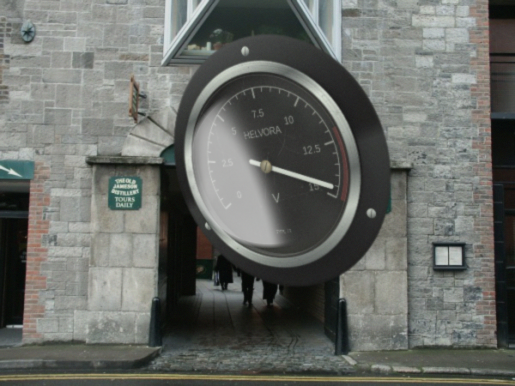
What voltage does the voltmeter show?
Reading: 14.5 V
